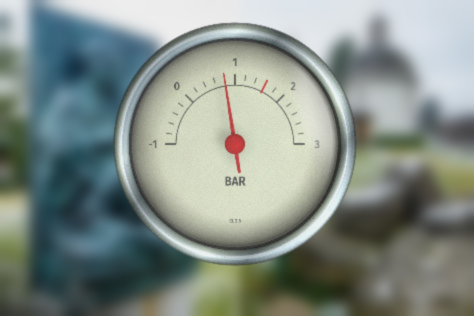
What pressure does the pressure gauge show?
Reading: 0.8 bar
